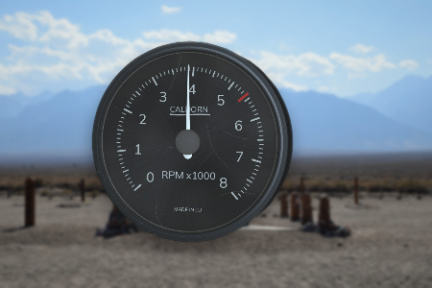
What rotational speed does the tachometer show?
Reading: 3900 rpm
